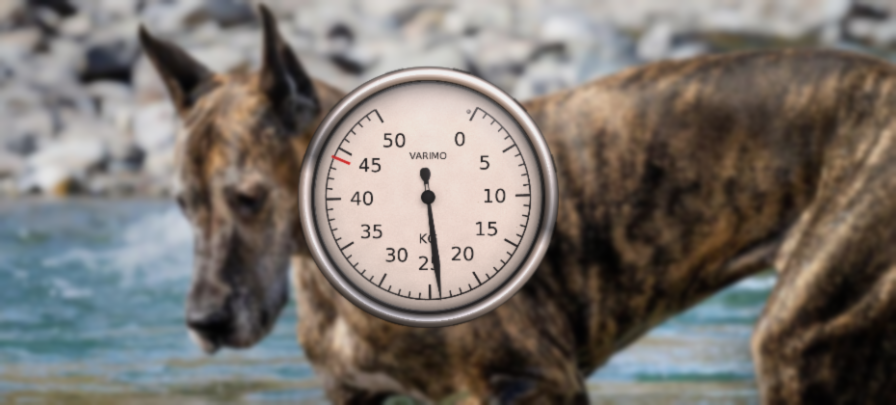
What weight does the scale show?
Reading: 24 kg
